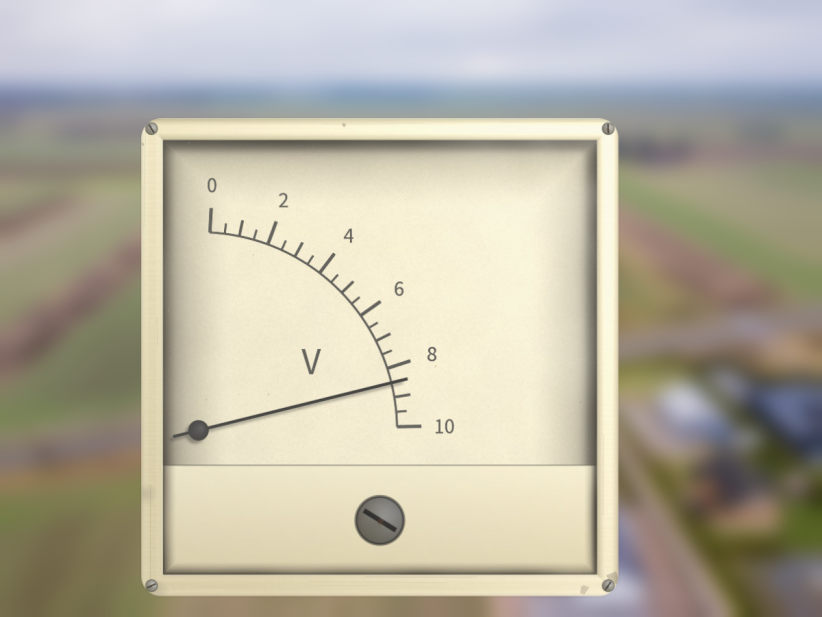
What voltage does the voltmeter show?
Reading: 8.5 V
